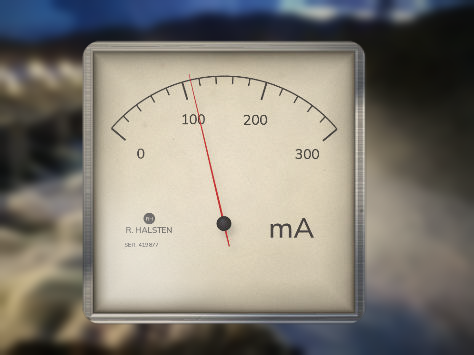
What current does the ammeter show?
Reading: 110 mA
